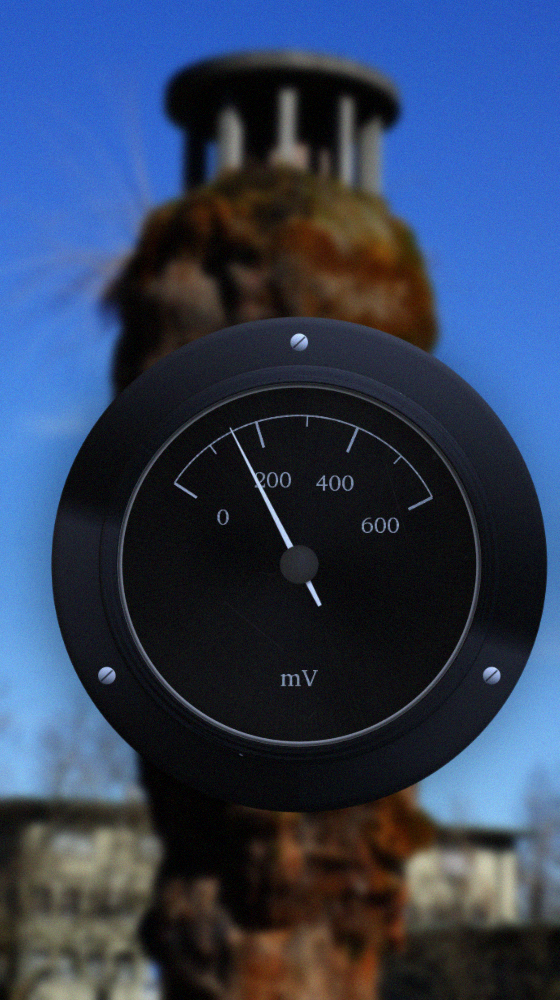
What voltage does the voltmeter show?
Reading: 150 mV
